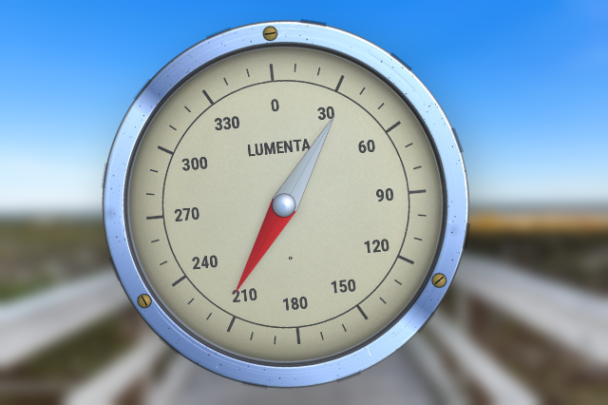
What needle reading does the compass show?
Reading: 215 °
